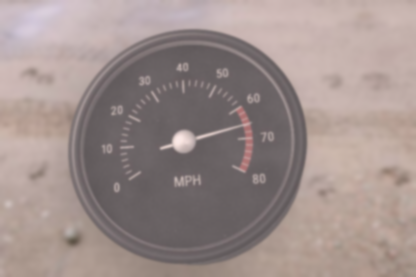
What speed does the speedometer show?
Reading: 66 mph
